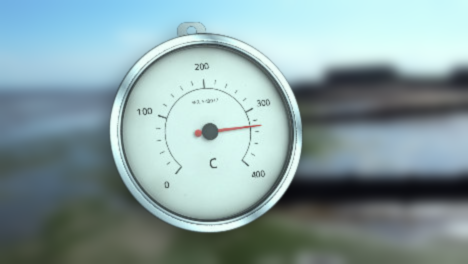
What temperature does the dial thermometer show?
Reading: 330 °C
